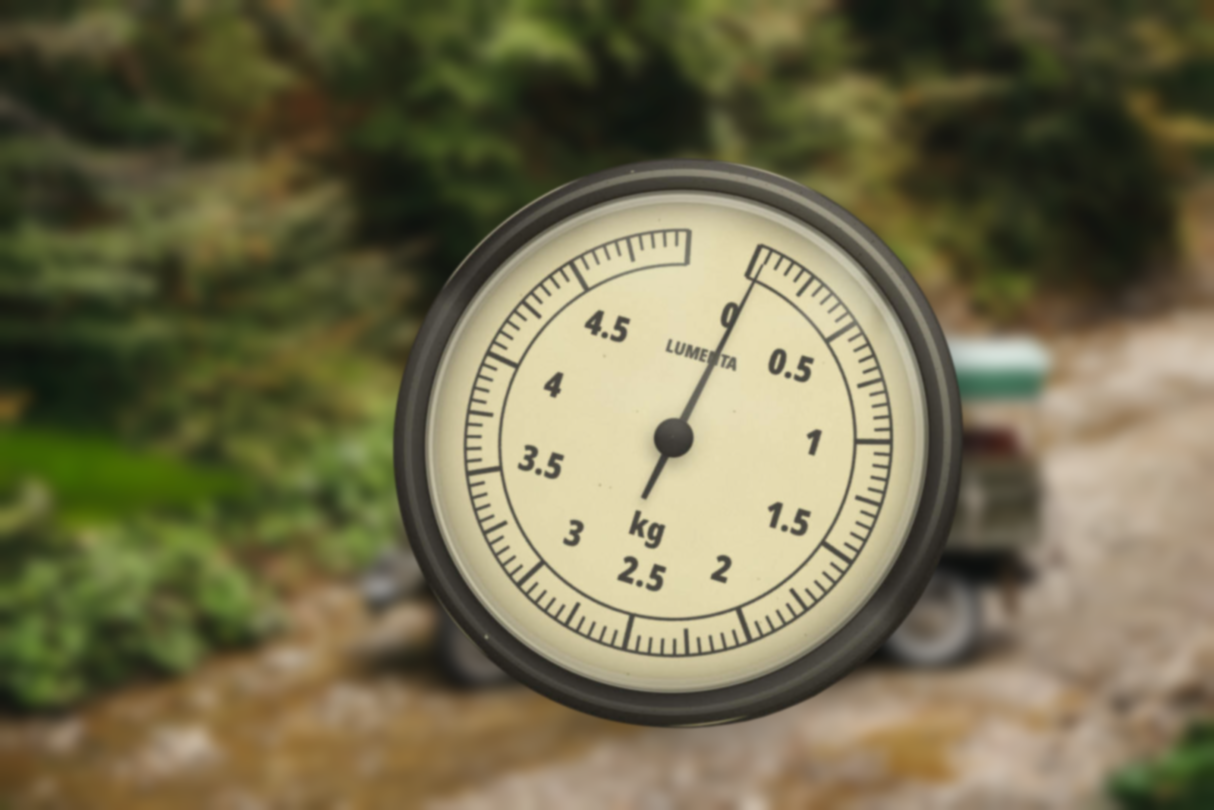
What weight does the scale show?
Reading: 0.05 kg
